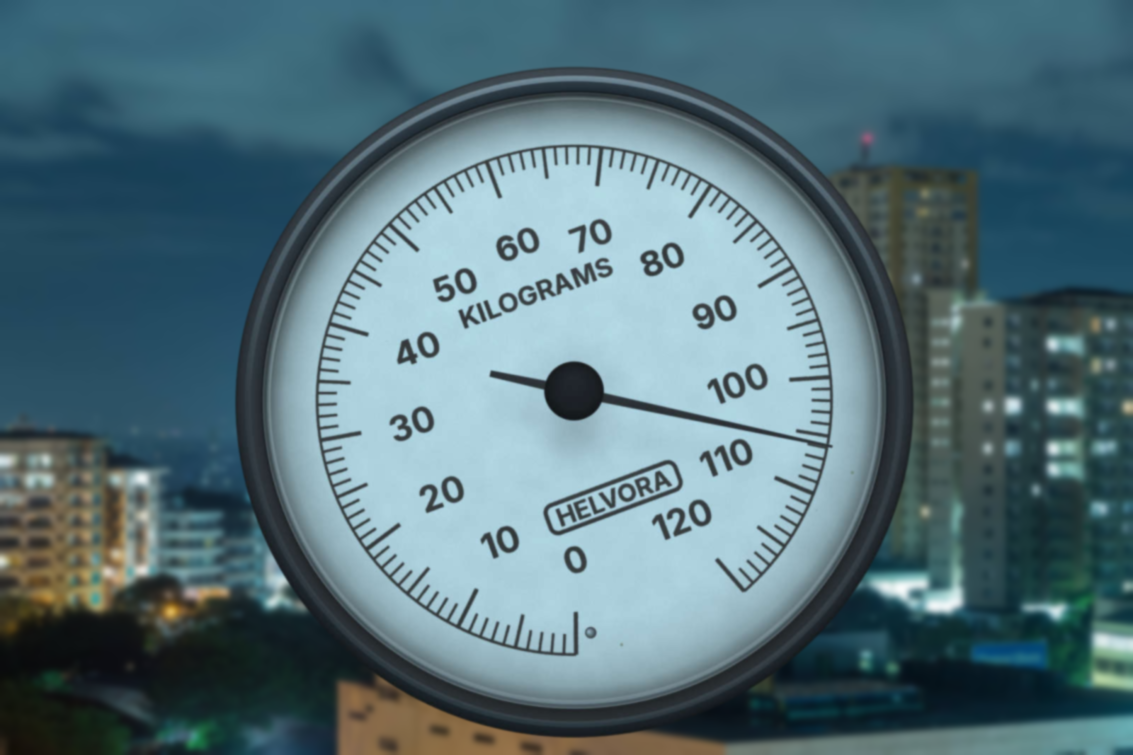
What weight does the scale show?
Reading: 106 kg
